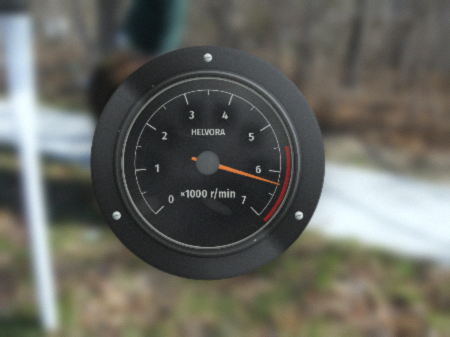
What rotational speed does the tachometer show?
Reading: 6250 rpm
